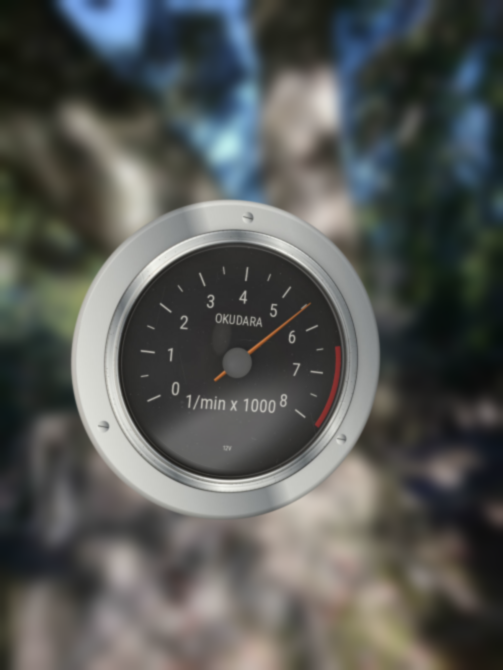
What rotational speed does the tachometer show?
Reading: 5500 rpm
